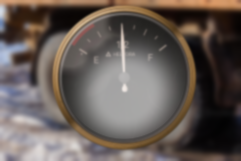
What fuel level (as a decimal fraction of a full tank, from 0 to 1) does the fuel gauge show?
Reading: 0.5
